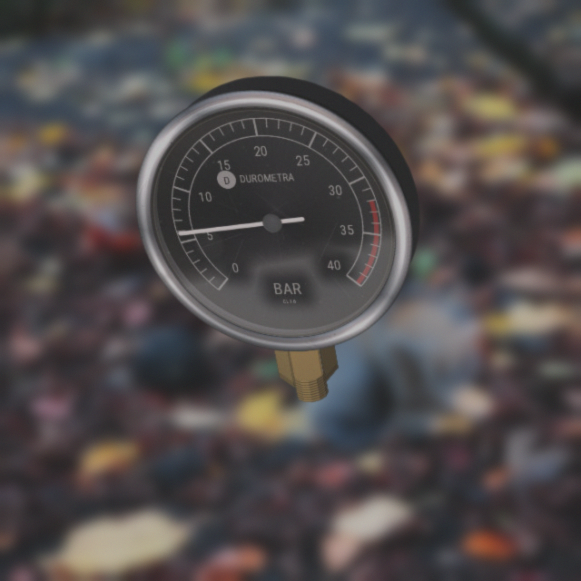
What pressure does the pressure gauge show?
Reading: 6 bar
